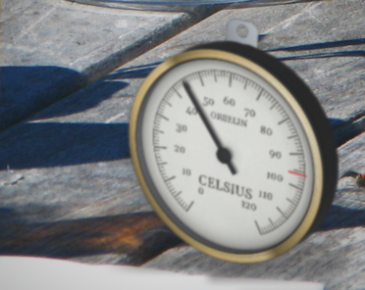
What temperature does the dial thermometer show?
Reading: 45 °C
